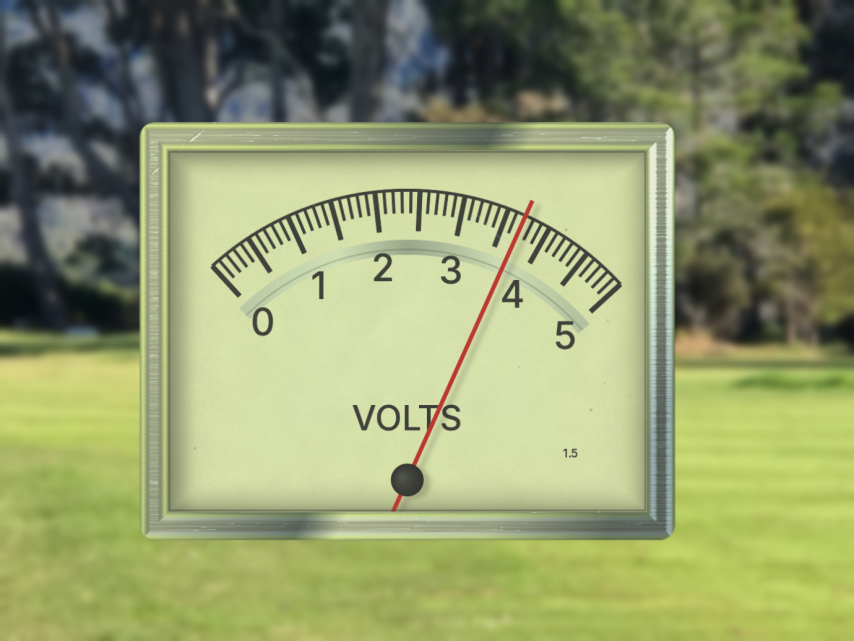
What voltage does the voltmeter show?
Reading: 3.7 V
